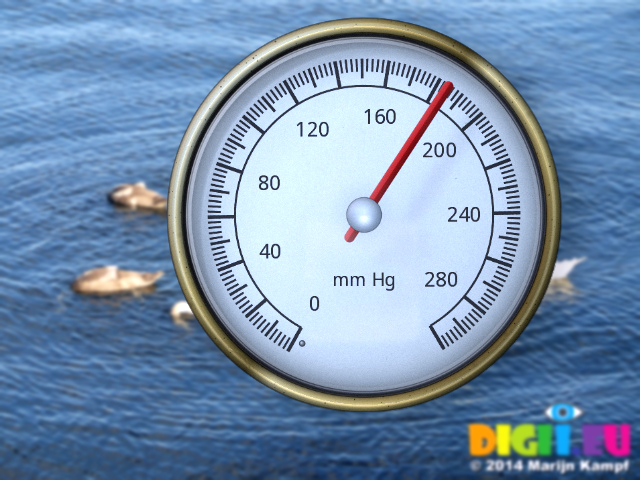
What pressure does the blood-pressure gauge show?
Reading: 184 mmHg
